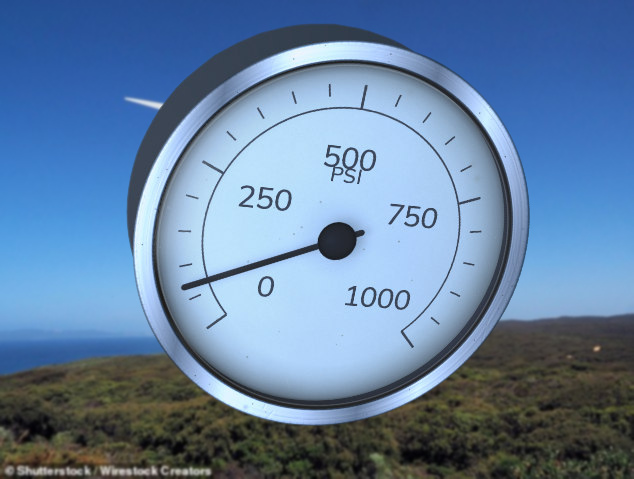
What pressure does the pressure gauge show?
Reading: 75 psi
